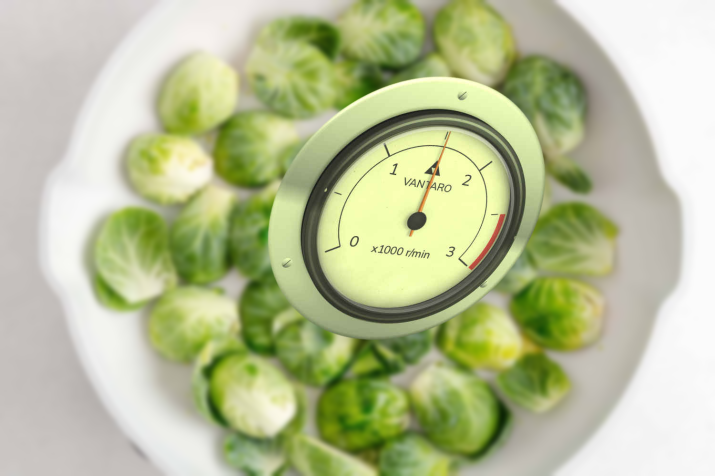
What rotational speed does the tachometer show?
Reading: 1500 rpm
